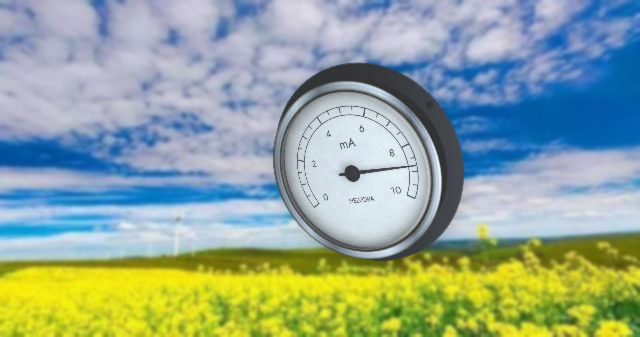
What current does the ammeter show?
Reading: 8.75 mA
